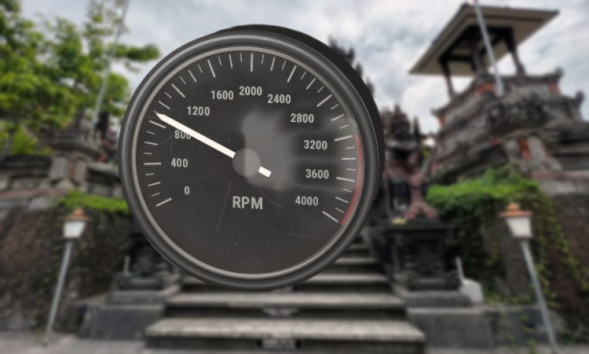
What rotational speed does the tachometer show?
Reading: 900 rpm
